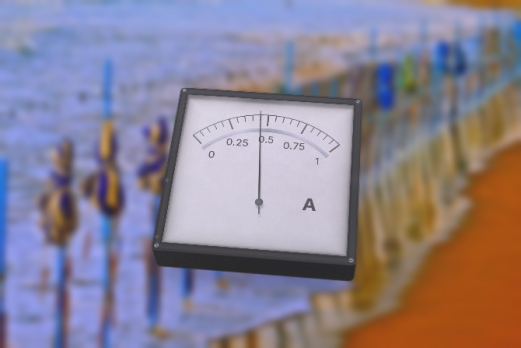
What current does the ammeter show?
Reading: 0.45 A
